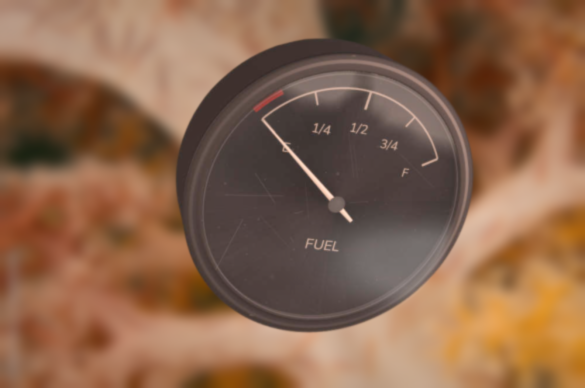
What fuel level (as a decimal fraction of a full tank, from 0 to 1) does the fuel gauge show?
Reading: 0
